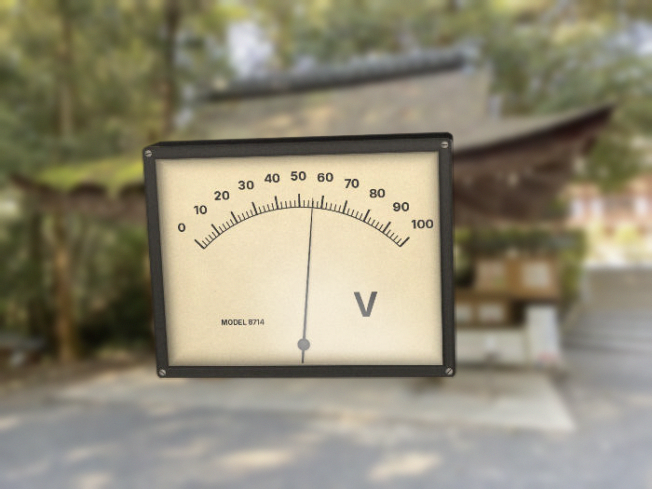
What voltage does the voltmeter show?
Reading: 56 V
